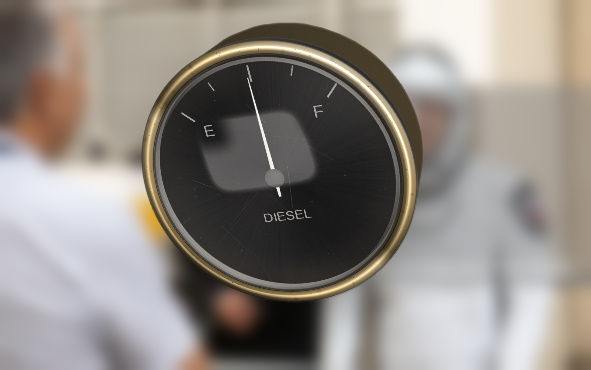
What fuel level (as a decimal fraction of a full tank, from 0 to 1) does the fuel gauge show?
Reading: 0.5
